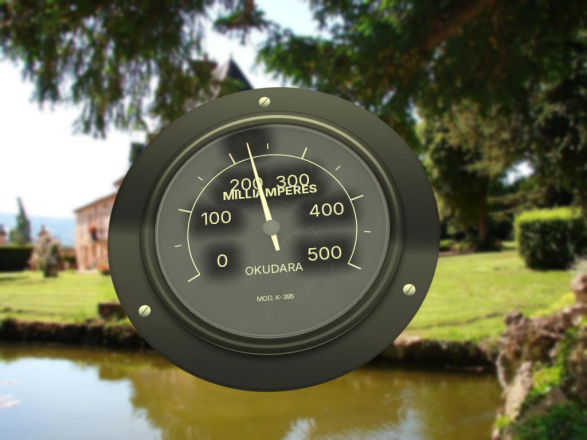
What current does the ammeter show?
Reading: 225 mA
